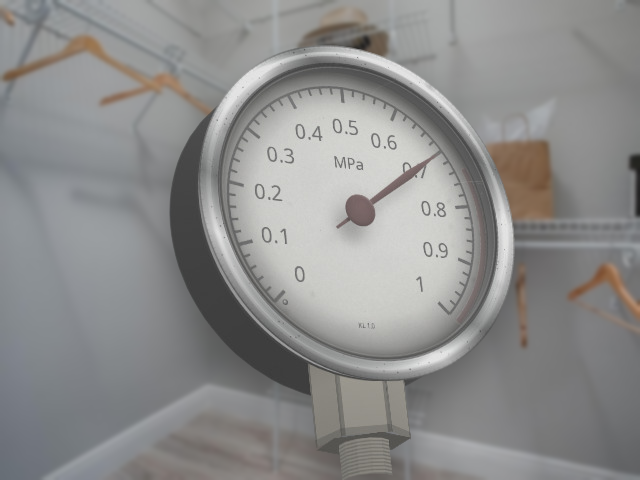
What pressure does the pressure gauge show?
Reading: 0.7 MPa
